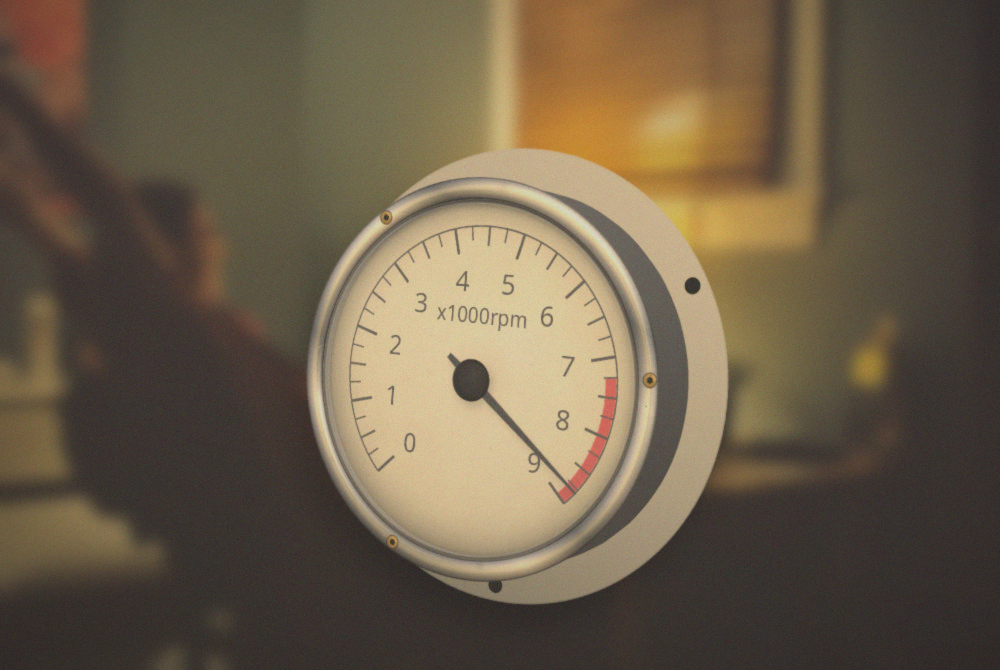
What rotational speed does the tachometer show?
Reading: 8750 rpm
